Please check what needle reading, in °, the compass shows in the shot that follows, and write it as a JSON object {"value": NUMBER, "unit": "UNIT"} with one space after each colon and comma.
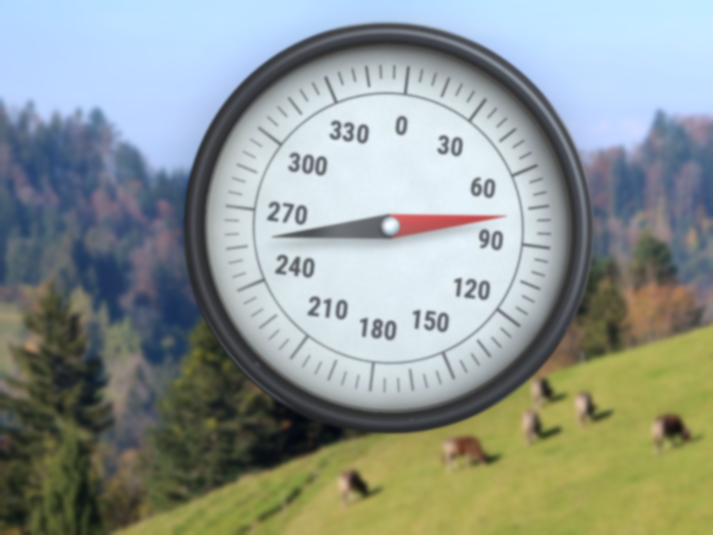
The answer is {"value": 77.5, "unit": "°"}
